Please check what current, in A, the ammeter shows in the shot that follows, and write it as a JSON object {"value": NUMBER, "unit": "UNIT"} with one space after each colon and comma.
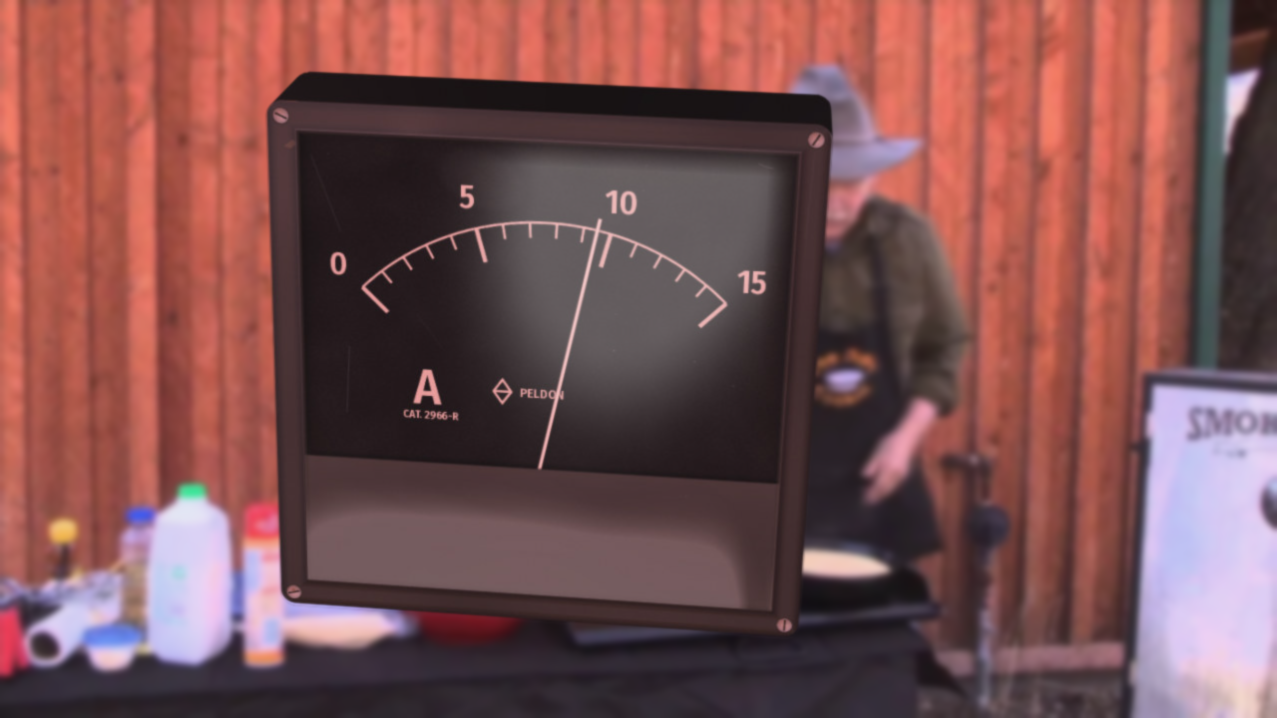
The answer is {"value": 9.5, "unit": "A"}
